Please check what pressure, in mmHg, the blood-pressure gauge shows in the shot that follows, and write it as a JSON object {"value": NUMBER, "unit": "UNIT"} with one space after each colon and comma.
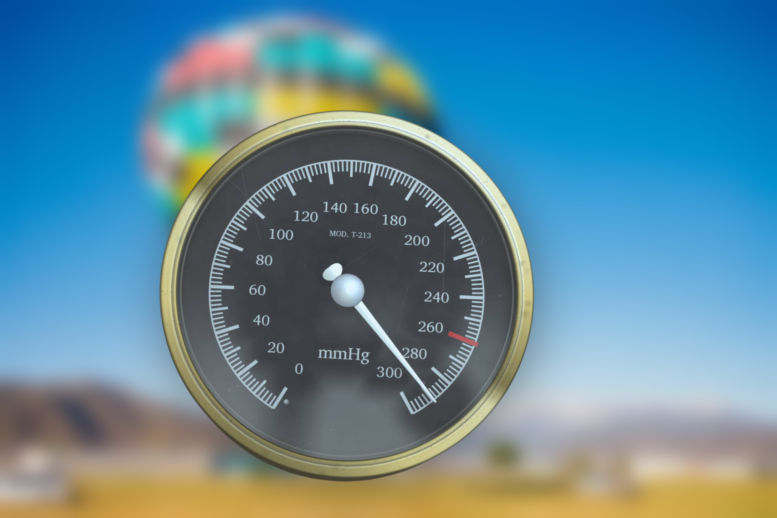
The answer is {"value": 290, "unit": "mmHg"}
